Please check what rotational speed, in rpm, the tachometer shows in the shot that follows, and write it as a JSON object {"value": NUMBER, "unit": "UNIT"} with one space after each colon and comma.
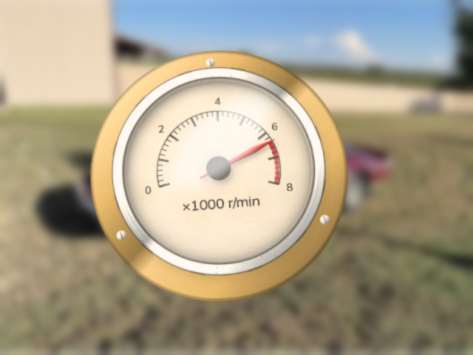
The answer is {"value": 6400, "unit": "rpm"}
